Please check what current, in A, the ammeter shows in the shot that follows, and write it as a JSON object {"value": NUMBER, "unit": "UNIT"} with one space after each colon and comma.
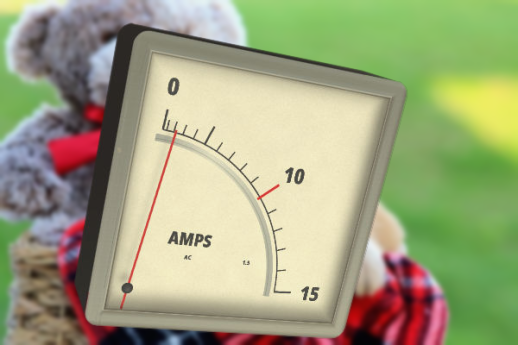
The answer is {"value": 2, "unit": "A"}
